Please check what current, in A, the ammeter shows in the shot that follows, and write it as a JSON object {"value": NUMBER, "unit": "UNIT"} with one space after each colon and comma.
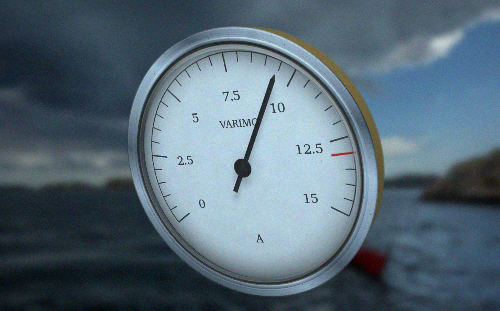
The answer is {"value": 9.5, "unit": "A"}
